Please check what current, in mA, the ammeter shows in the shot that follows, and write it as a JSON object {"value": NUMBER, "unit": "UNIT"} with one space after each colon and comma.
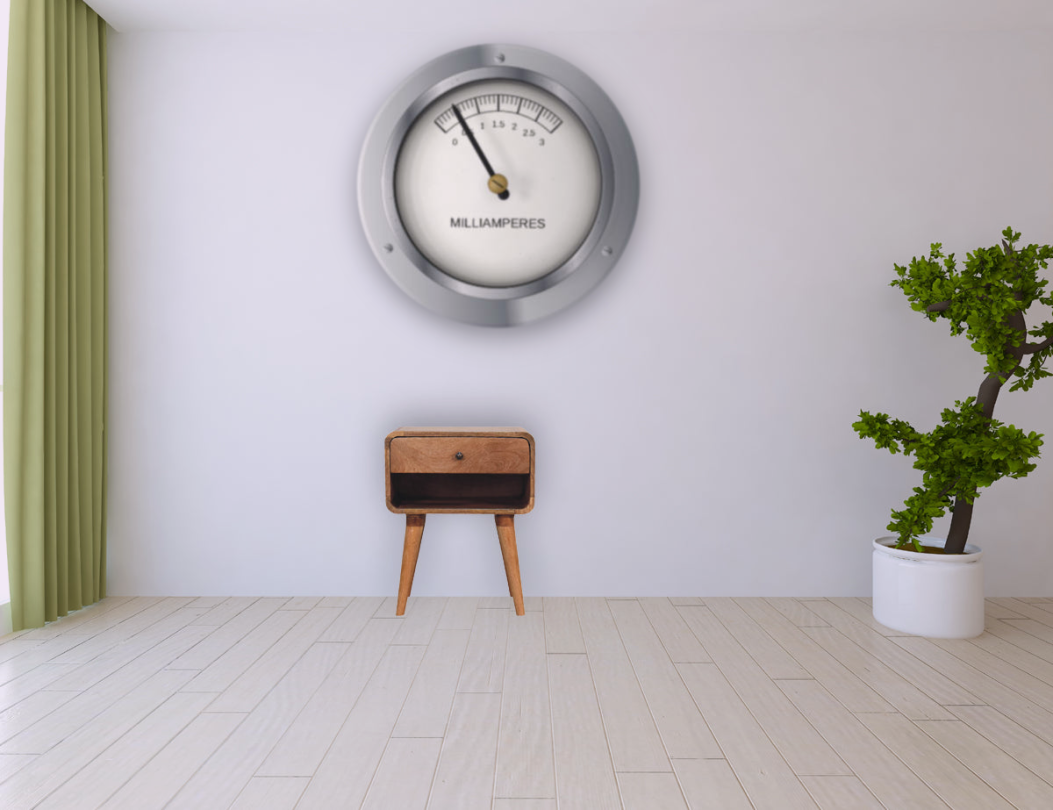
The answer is {"value": 0.5, "unit": "mA"}
